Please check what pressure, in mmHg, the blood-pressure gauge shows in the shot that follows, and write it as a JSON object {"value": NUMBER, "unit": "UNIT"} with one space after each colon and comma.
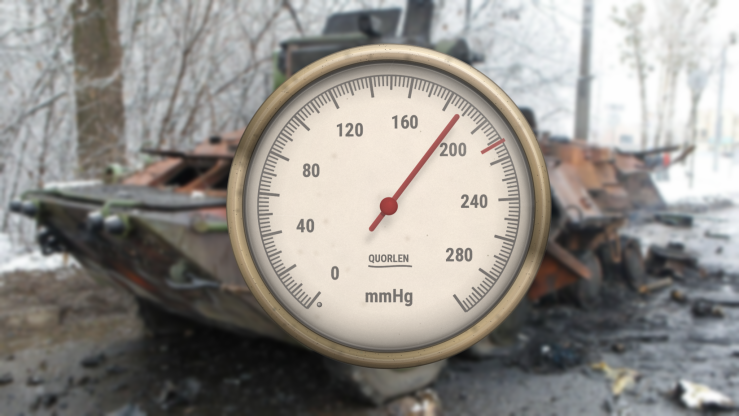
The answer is {"value": 188, "unit": "mmHg"}
